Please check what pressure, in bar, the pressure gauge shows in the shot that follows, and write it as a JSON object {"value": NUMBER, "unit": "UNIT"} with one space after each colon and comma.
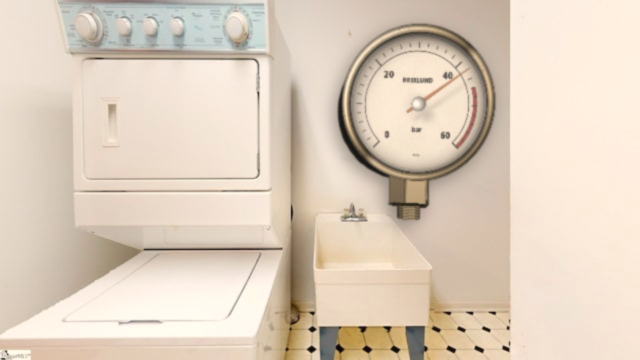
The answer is {"value": 42, "unit": "bar"}
